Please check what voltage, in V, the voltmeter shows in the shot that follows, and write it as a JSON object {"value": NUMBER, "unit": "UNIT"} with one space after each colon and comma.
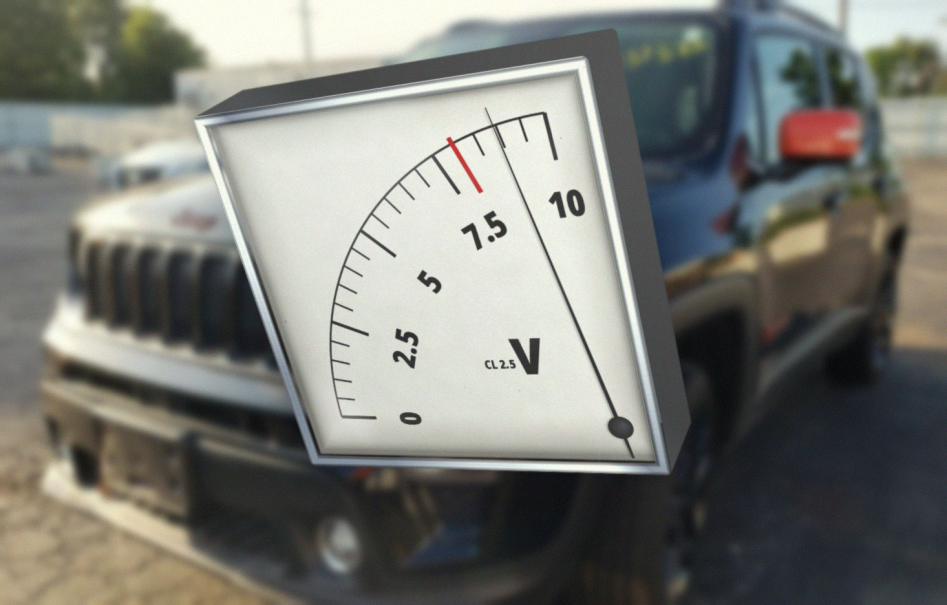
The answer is {"value": 9, "unit": "V"}
